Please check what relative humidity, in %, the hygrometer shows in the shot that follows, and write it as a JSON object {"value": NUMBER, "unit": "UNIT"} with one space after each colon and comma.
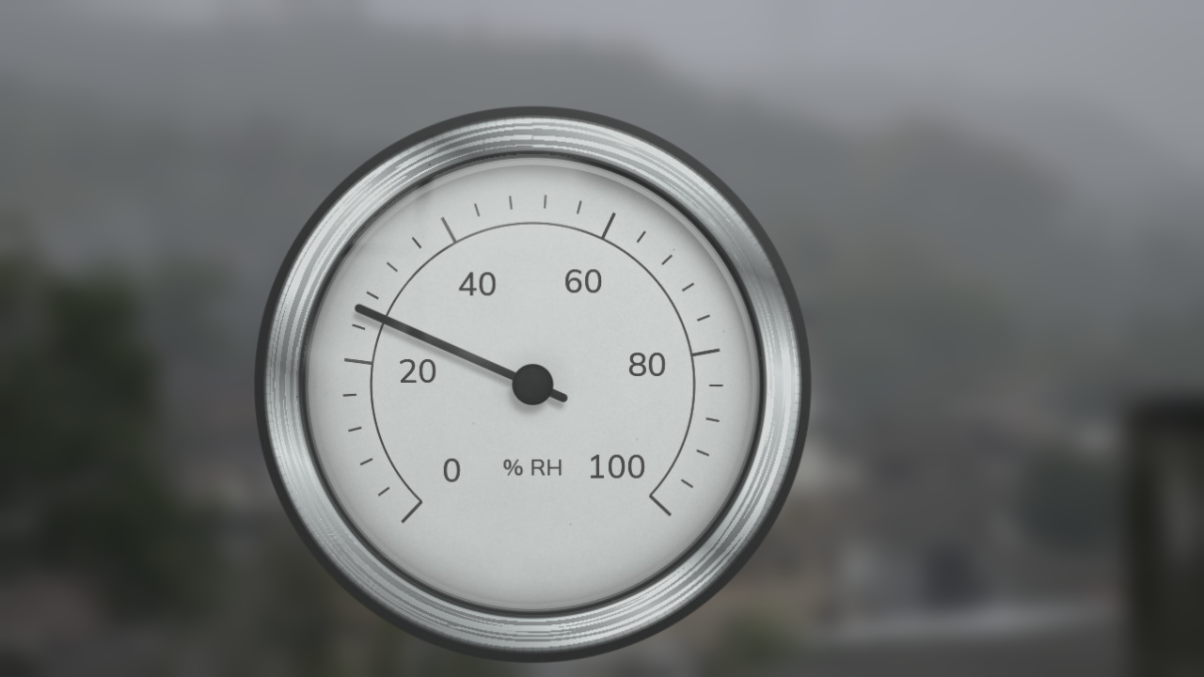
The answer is {"value": 26, "unit": "%"}
